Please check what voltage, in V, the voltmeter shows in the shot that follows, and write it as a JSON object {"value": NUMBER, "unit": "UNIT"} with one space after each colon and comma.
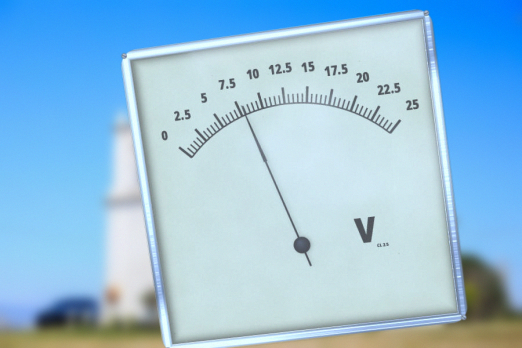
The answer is {"value": 8, "unit": "V"}
